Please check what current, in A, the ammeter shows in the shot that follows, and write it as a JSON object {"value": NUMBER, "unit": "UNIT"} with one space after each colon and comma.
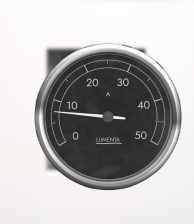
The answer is {"value": 7.5, "unit": "A"}
